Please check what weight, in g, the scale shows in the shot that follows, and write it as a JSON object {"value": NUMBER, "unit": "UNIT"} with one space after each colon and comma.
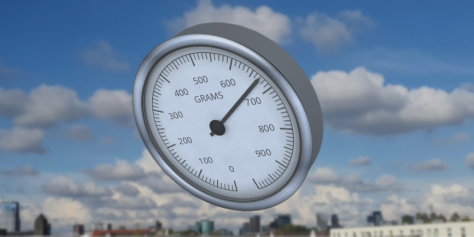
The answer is {"value": 670, "unit": "g"}
